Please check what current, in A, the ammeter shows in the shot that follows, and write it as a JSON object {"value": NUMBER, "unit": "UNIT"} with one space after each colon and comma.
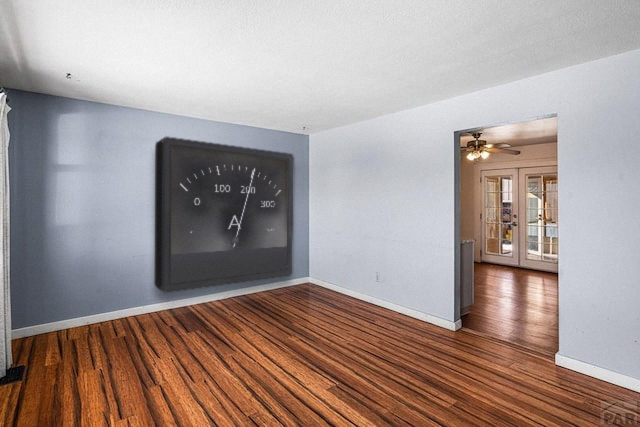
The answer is {"value": 200, "unit": "A"}
